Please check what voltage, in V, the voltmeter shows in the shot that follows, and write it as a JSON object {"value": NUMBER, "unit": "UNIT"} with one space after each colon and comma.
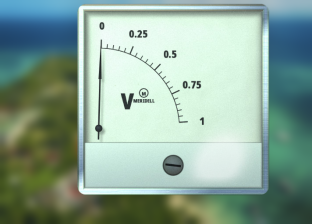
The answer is {"value": 0, "unit": "V"}
